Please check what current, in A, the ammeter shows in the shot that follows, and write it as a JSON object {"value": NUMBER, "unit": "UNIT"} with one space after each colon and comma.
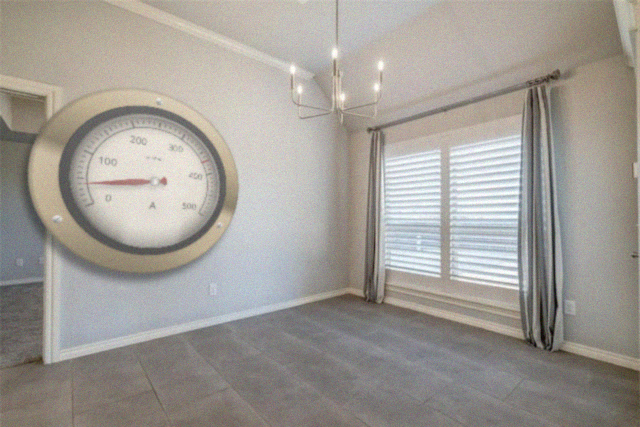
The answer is {"value": 40, "unit": "A"}
